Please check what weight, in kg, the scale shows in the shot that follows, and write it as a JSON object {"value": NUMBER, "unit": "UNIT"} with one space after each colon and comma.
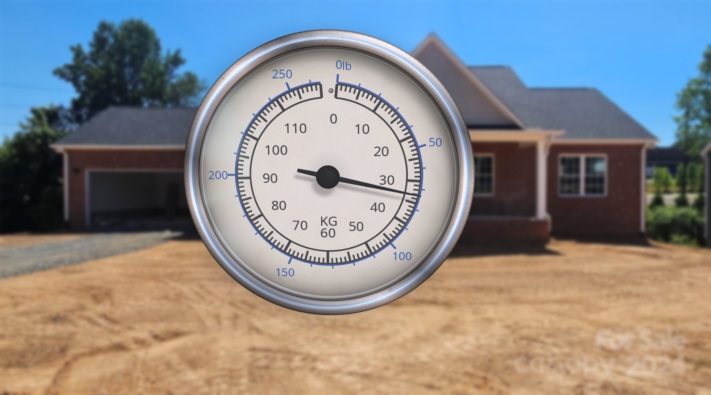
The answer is {"value": 33, "unit": "kg"}
